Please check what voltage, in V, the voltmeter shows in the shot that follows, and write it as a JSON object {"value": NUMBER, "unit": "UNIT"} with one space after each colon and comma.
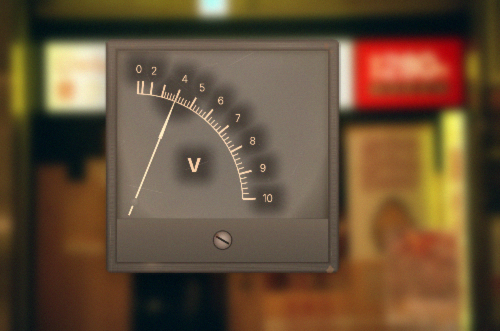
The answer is {"value": 4, "unit": "V"}
